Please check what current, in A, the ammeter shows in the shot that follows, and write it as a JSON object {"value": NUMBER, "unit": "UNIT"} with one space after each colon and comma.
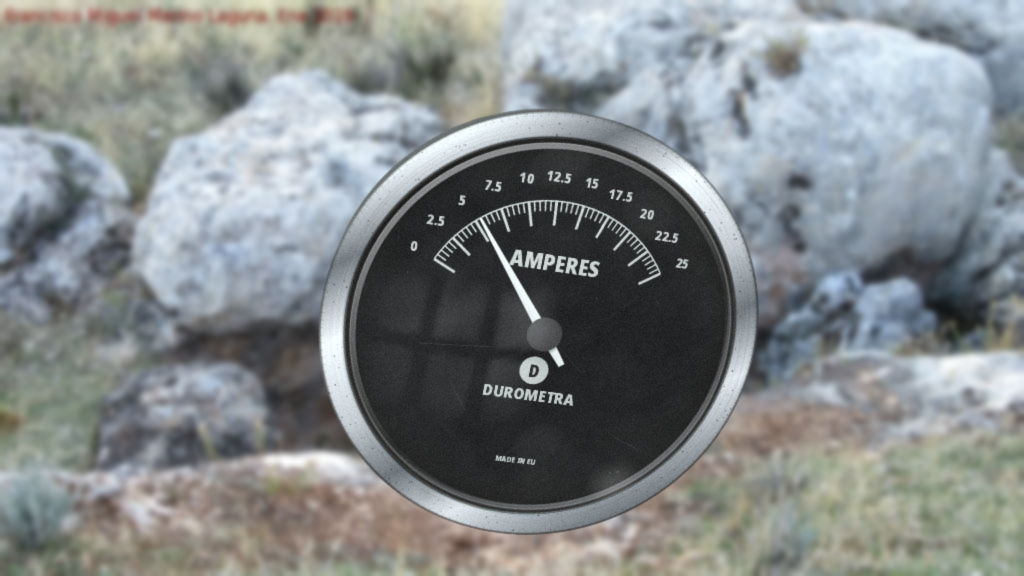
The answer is {"value": 5.5, "unit": "A"}
